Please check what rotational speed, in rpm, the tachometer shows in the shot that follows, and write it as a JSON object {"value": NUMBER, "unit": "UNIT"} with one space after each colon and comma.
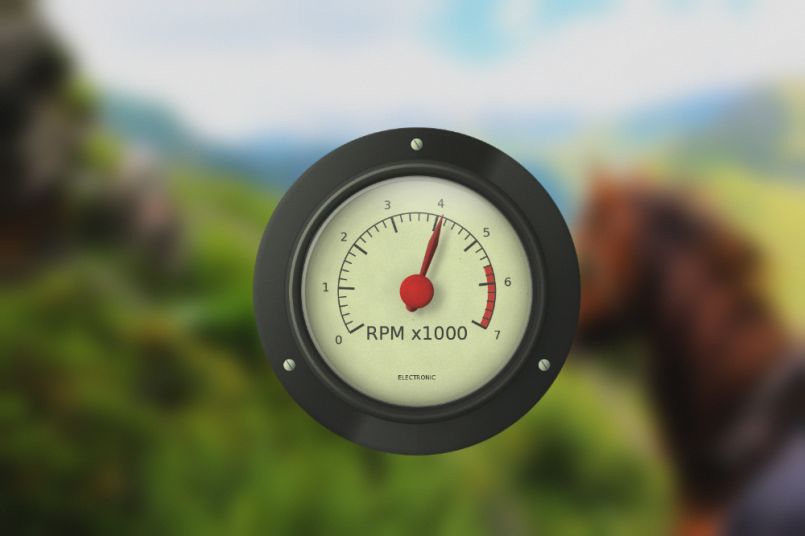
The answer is {"value": 4100, "unit": "rpm"}
